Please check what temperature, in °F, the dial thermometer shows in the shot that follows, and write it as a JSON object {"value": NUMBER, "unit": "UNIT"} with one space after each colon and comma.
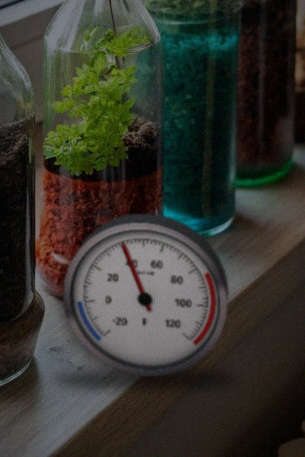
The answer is {"value": 40, "unit": "°F"}
